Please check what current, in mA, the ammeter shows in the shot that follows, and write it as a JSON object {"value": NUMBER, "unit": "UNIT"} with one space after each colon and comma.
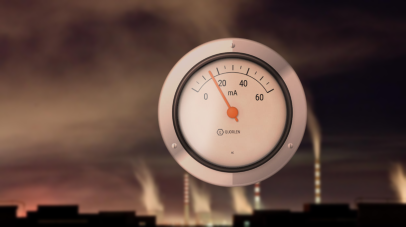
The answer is {"value": 15, "unit": "mA"}
